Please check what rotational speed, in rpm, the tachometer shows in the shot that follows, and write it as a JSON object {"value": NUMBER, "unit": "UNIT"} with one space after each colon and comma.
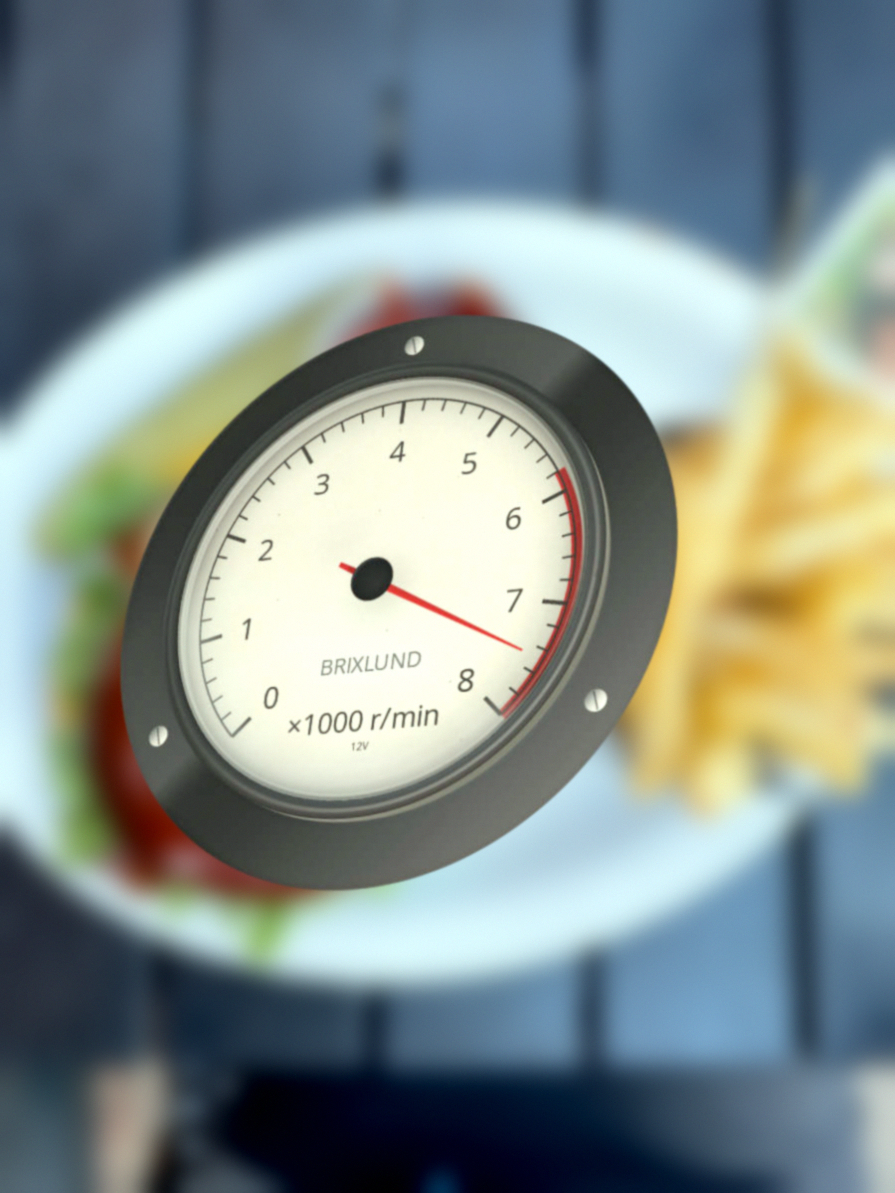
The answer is {"value": 7500, "unit": "rpm"}
